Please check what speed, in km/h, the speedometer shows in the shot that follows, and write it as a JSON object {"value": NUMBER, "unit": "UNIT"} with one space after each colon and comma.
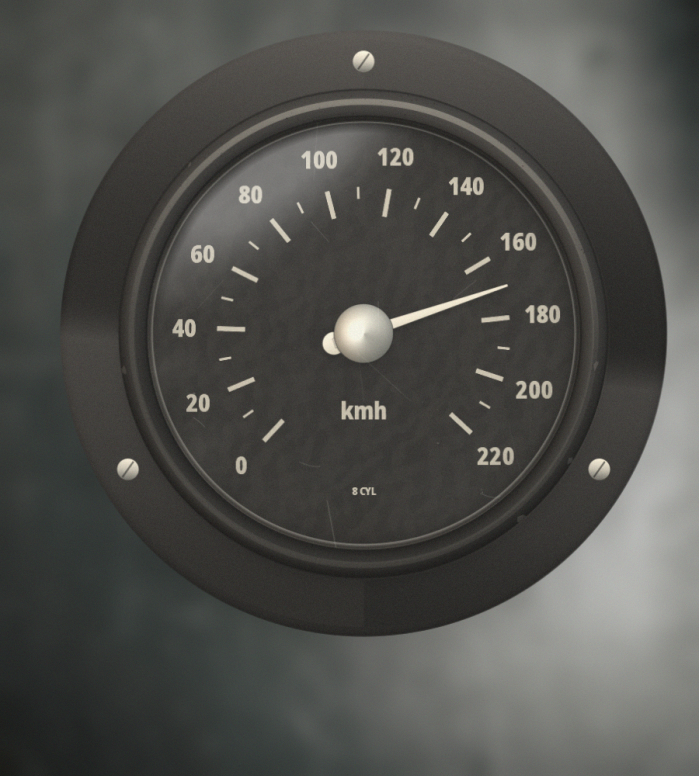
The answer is {"value": 170, "unit": "km/h"}
